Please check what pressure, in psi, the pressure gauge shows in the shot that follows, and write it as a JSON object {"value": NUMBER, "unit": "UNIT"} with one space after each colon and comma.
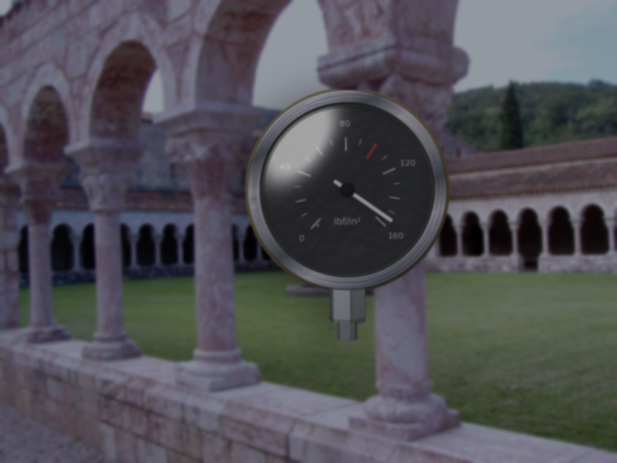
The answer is {"value": 155, "unit": "psi"}
